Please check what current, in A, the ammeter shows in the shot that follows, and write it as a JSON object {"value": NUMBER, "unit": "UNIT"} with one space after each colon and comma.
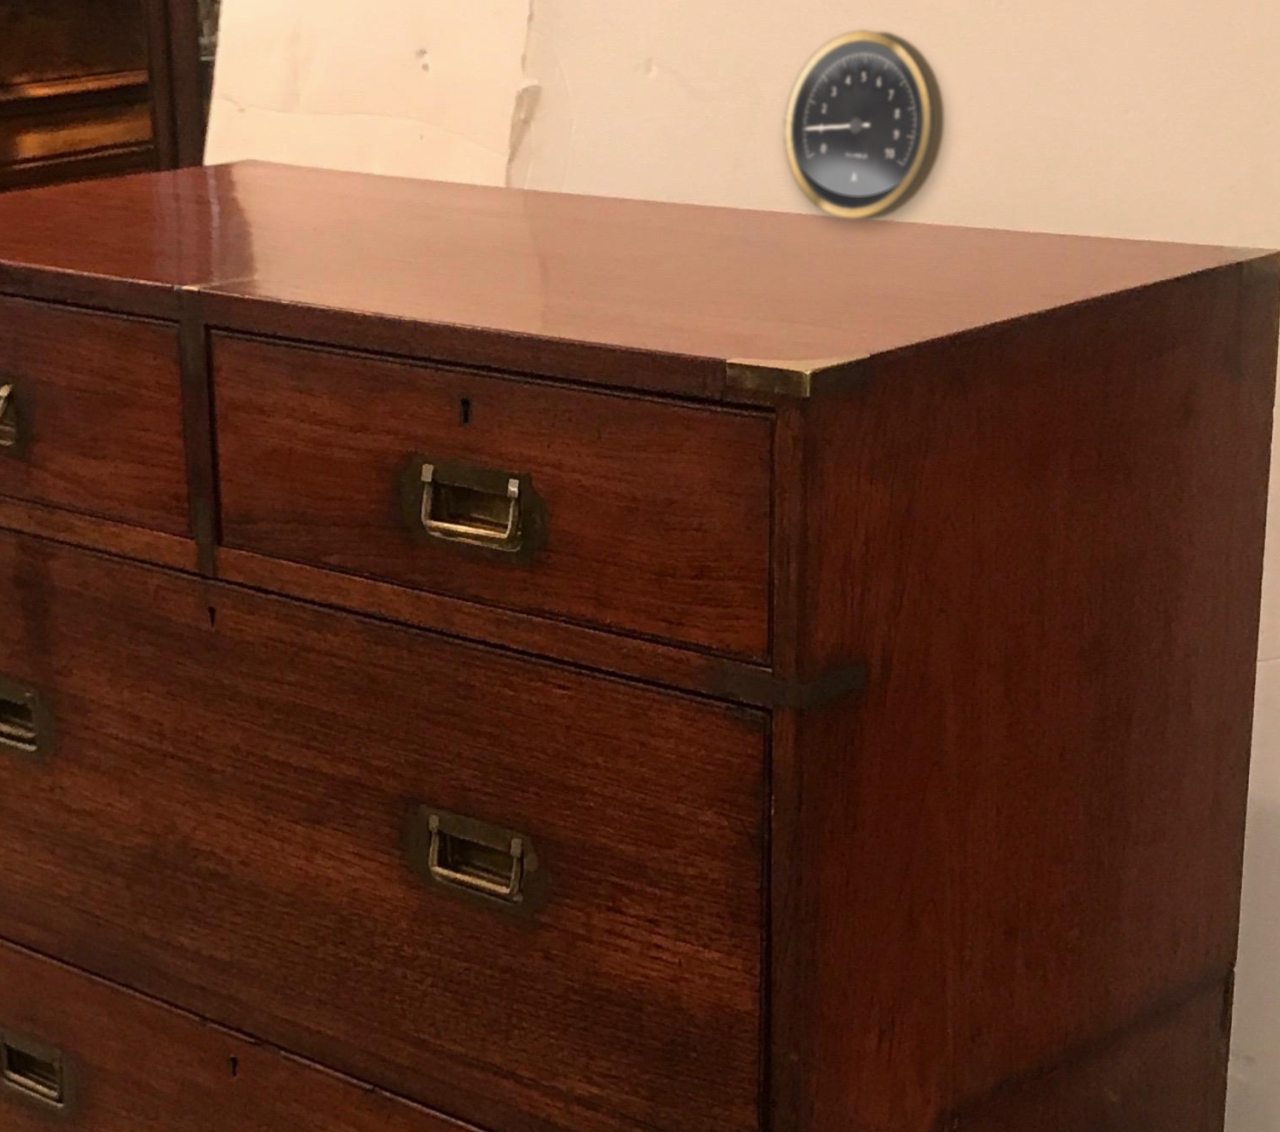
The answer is {"value": 1, "unit": "A"}
